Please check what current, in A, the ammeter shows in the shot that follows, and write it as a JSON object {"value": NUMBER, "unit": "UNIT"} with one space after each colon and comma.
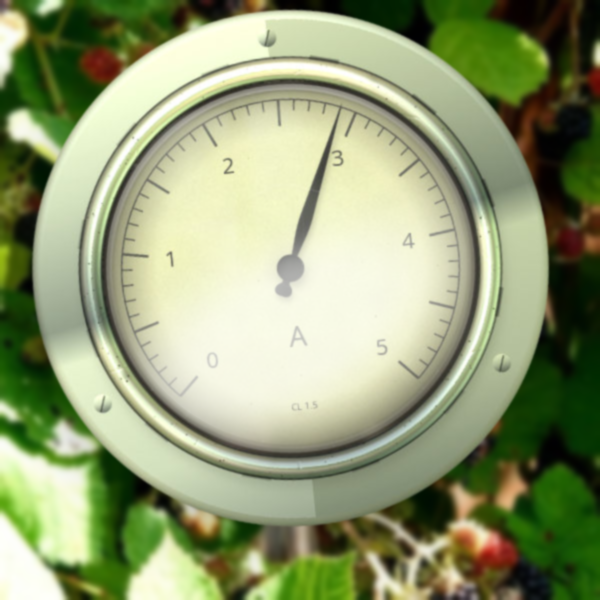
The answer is {"value": 2.9, "unit": "A"}
